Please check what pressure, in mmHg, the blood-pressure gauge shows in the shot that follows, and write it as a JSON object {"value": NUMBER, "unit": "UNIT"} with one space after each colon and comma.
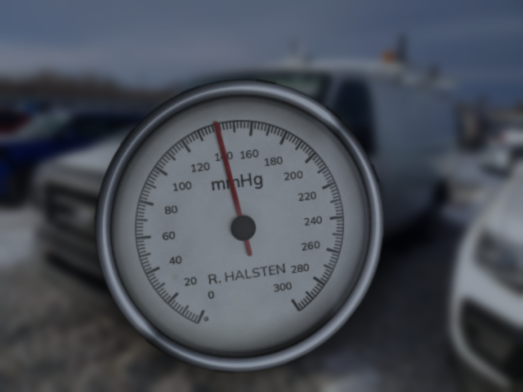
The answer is {"value": 140, "unit": "mmHg"}
